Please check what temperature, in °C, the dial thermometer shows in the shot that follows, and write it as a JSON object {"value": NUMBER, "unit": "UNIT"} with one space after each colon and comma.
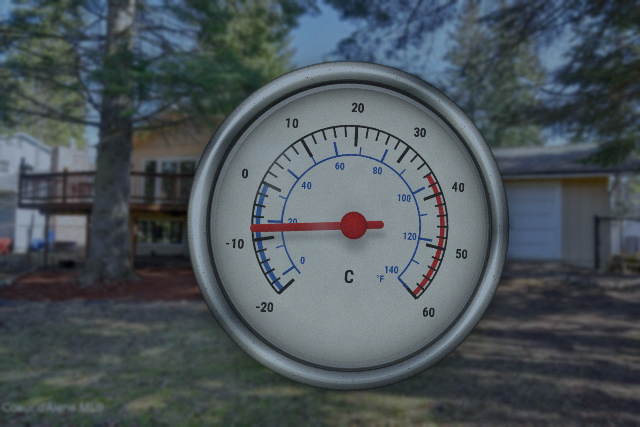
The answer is {"value": -8, "unit": "°C"}
